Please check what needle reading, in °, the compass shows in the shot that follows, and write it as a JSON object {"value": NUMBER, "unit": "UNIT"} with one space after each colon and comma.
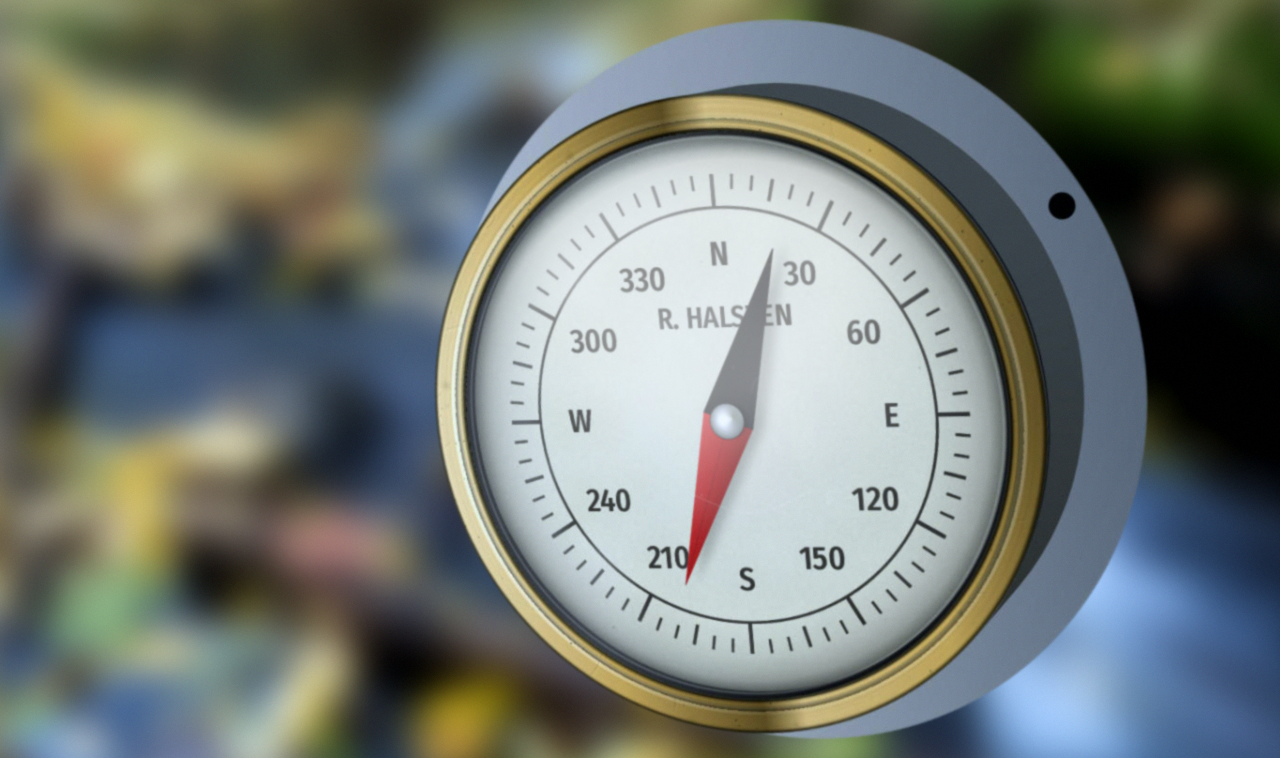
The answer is {"value": 200, "unit": "°"}
